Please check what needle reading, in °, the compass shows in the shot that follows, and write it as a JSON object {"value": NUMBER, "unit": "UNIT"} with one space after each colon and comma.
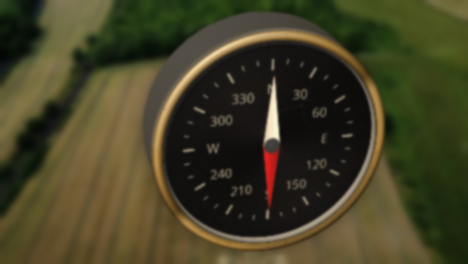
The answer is {"value": 180, "unit": "°"}
